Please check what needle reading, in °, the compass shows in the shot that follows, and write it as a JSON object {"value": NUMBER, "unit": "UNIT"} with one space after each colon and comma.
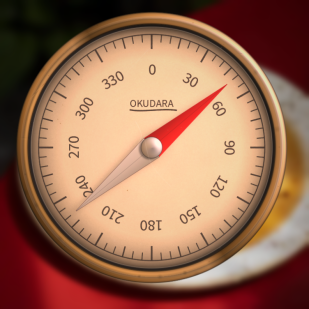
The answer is {"value": 50, "unit": "°"}
